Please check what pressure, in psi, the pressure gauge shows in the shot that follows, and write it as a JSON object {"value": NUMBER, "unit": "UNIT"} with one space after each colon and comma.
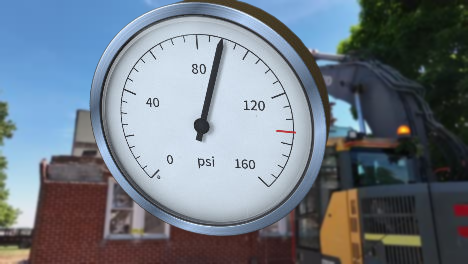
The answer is {"value": 90, "unit": "psi"}
